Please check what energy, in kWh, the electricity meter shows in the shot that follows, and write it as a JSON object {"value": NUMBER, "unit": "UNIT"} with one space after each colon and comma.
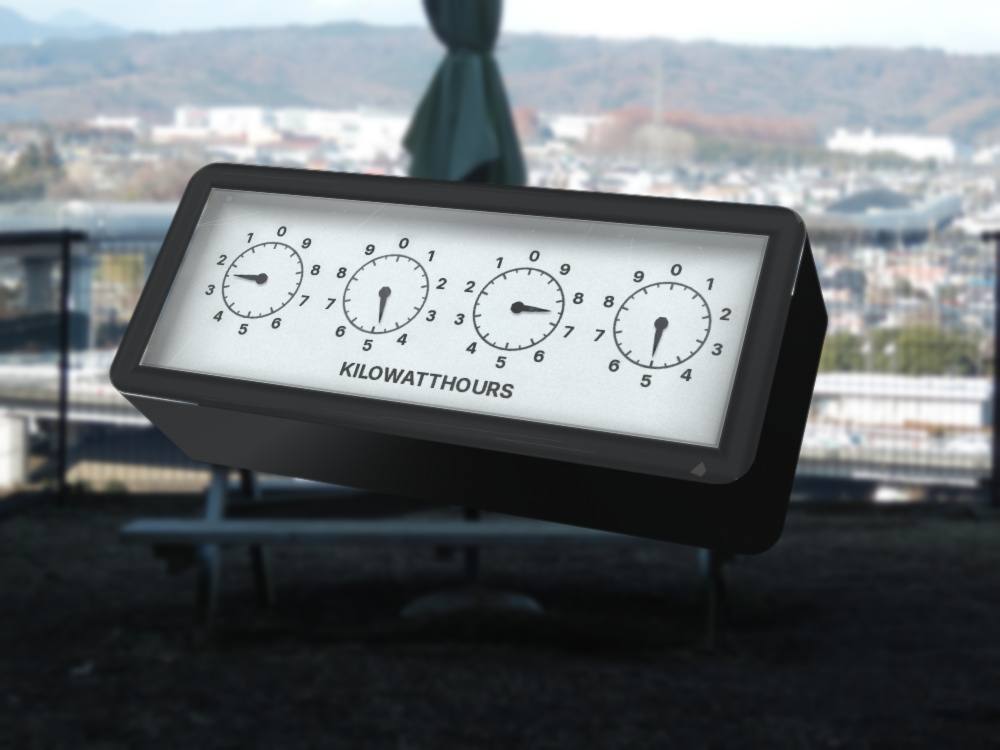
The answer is {"value": 2475, "unit": "kWh"}
